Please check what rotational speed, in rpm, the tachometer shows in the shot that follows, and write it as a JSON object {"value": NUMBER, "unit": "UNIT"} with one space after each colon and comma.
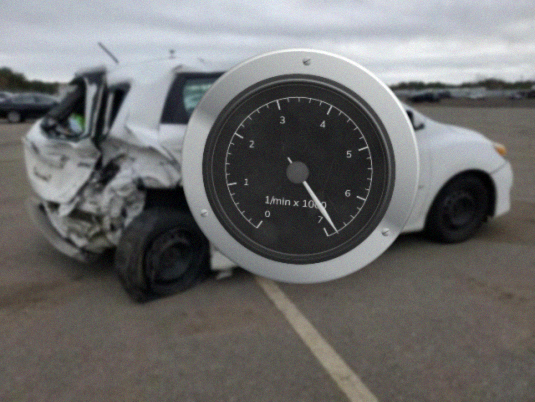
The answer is {"value": 6800, "unit": "rpm"}
